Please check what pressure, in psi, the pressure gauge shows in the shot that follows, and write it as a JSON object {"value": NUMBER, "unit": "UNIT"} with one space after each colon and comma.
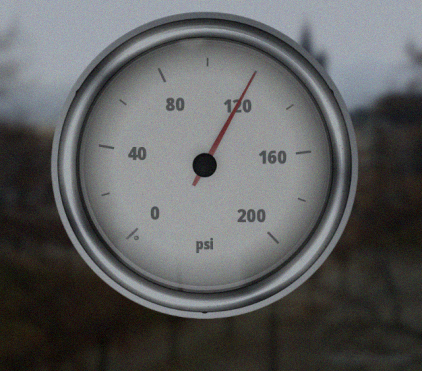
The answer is {"value": 120, "unit": "psi"}
